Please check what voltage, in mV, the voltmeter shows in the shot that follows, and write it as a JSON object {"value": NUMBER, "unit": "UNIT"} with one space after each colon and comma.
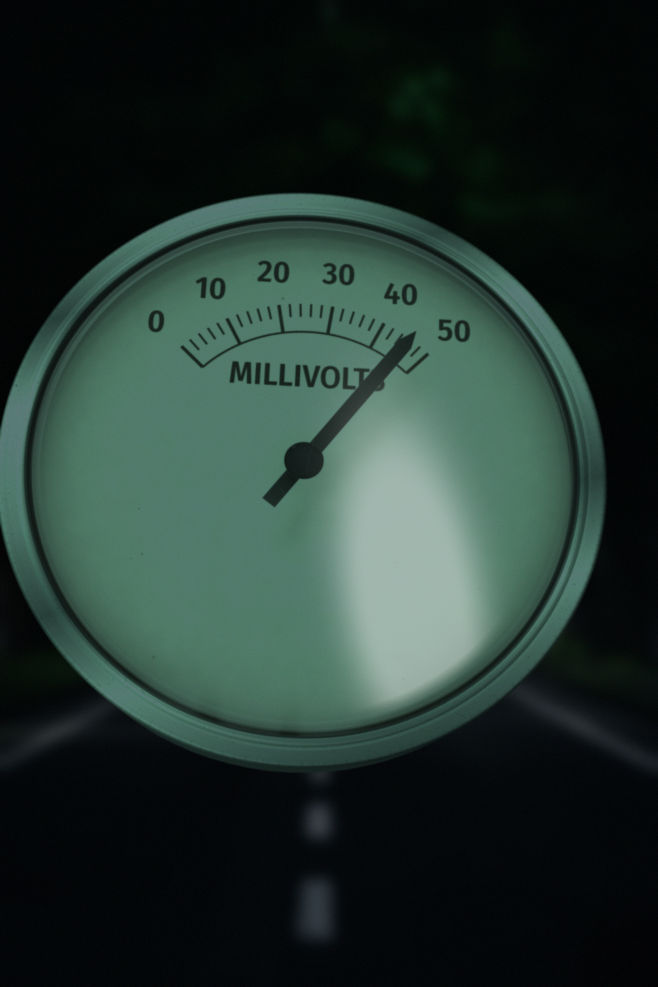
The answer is {"value": 46, "unit": "mV"}
